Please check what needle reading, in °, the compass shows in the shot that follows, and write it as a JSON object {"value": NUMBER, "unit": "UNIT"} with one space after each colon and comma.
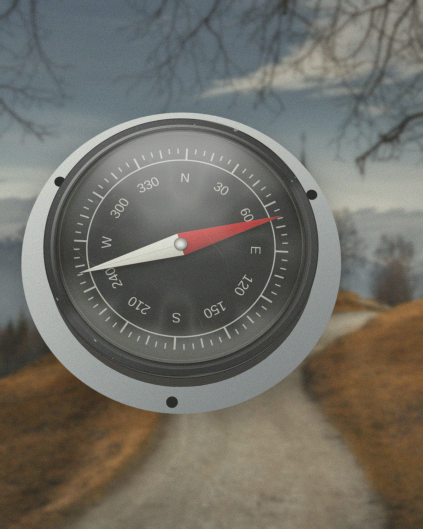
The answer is {"value": 70, "unit": "°"}
